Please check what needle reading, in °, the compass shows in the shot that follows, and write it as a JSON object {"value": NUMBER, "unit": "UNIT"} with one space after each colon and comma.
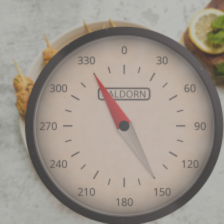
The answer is {"value": 330, "unit": "°"}
